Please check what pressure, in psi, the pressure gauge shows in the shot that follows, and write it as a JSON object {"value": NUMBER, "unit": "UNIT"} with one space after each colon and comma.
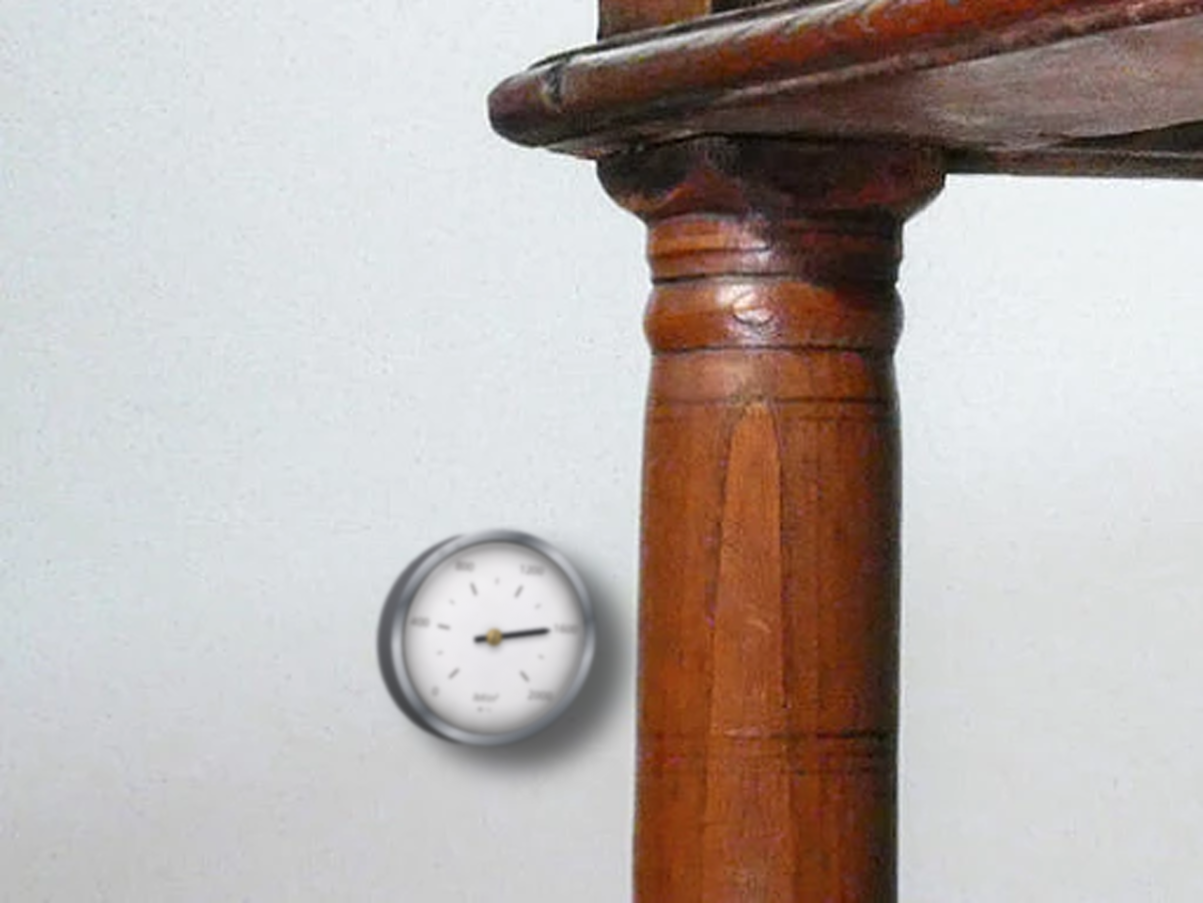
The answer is {"value": 1600, "unit": "psi"}
